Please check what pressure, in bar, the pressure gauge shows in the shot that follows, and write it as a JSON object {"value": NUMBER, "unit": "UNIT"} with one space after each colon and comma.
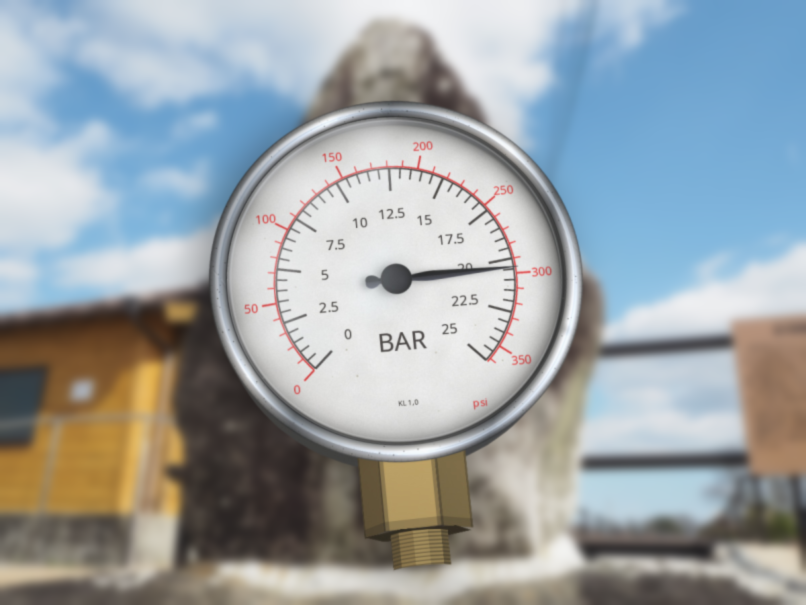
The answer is {"value": 20.5, "unit": "bar"}
